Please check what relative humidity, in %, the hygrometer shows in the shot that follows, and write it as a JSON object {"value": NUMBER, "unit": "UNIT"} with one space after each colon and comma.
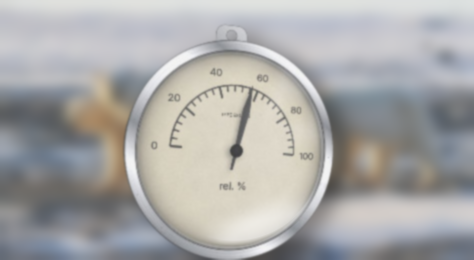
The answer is {"value": 56, "unit": "%"}
